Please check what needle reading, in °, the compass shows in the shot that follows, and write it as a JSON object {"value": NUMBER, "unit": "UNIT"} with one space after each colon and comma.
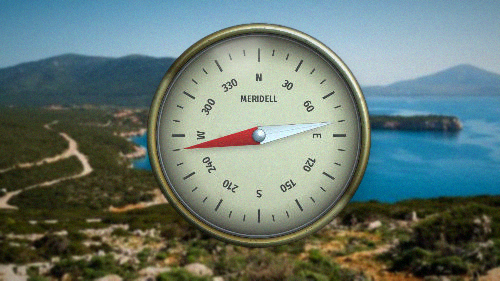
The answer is {"value": 260, "unit": "°"}
